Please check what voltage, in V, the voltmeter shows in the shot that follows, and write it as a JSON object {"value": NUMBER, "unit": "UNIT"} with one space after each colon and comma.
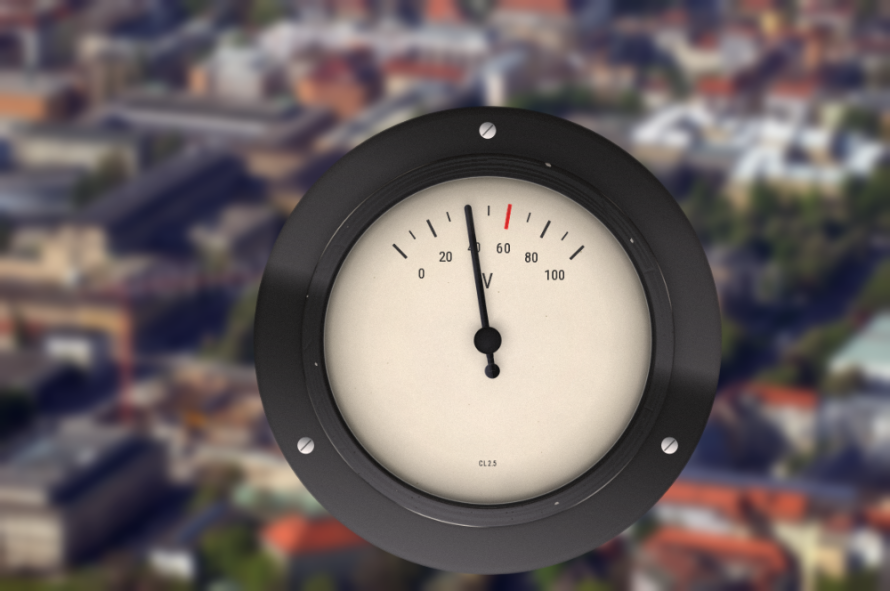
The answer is {"value": 40, "unit": "V"}
